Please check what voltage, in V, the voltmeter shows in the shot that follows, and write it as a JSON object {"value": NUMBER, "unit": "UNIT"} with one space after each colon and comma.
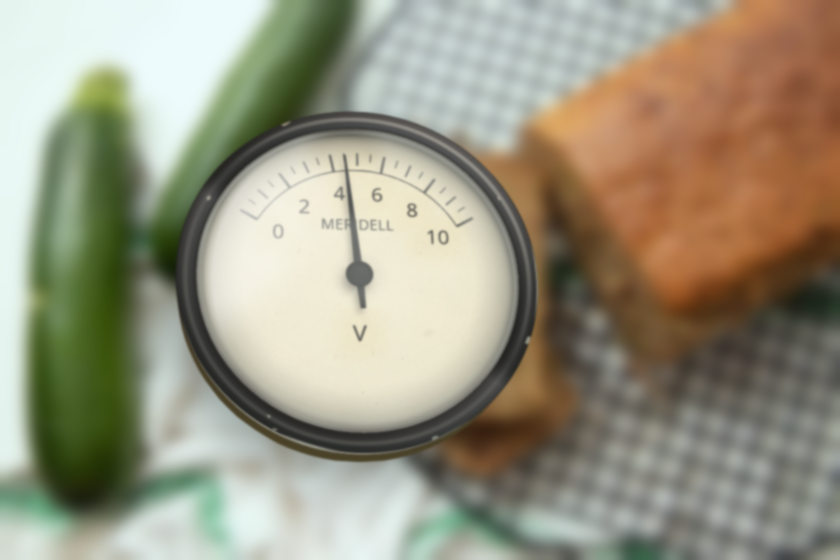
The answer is {"value": 4.5, "unit": "V"}
